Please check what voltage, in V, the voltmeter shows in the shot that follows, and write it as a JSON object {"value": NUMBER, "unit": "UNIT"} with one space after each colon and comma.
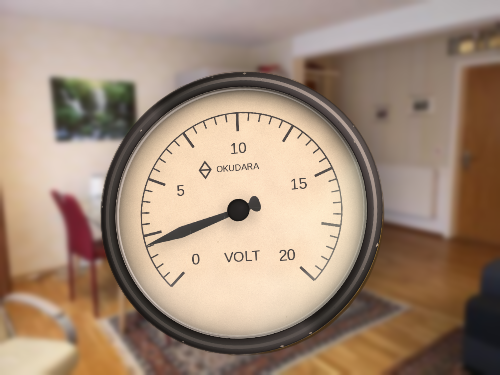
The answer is {"value": 2, "unit": "V"}
